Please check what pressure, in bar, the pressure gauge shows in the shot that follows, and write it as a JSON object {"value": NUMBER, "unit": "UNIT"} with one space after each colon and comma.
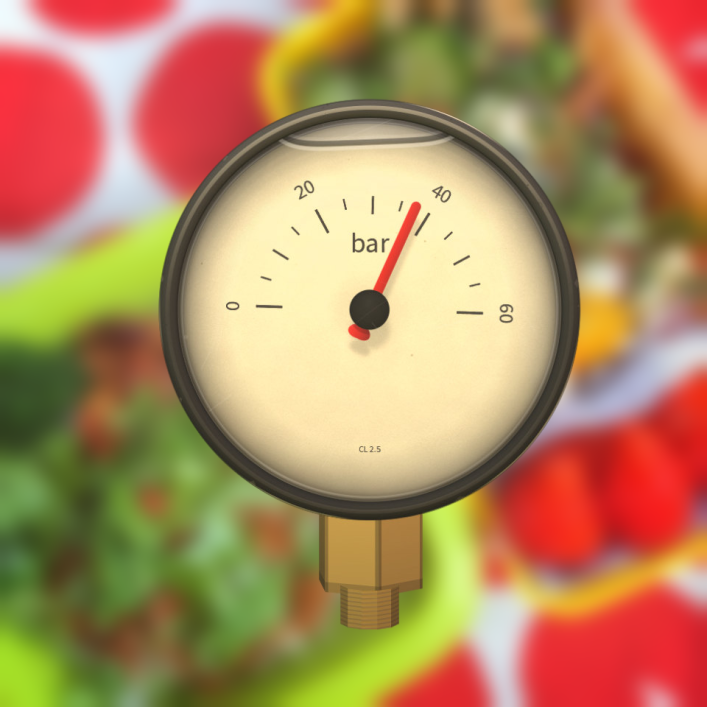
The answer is {"value": 37.5, "unit": "bar"}
